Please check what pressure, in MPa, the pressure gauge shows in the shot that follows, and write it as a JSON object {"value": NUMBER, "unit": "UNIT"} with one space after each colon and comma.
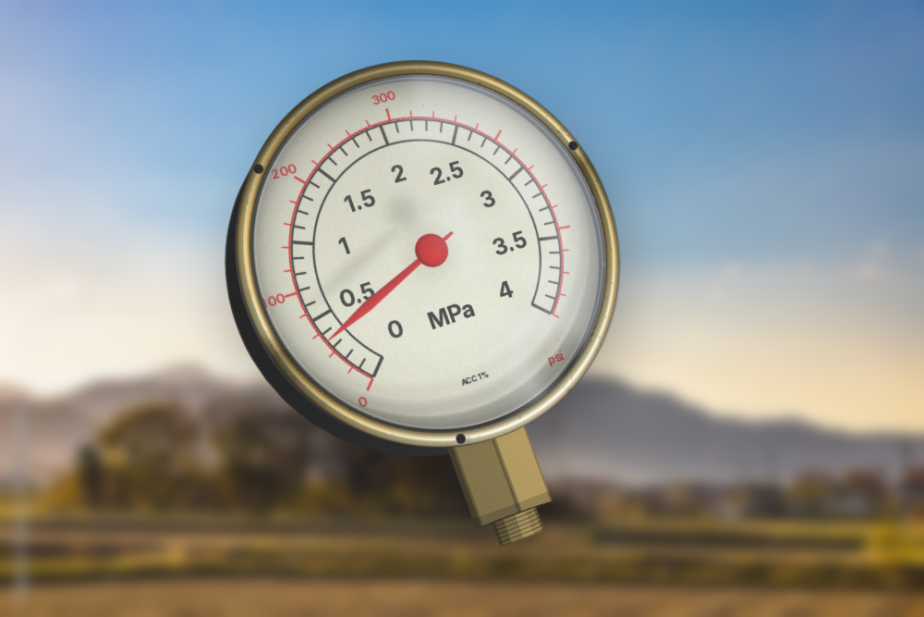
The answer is {"value": 0.35, "unit": "MPa"}
